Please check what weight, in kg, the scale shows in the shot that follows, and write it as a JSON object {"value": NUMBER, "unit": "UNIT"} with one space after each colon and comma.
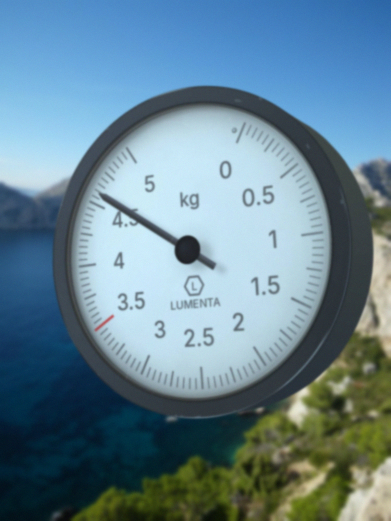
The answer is {"value": 4.6, "unit": "kg"}
